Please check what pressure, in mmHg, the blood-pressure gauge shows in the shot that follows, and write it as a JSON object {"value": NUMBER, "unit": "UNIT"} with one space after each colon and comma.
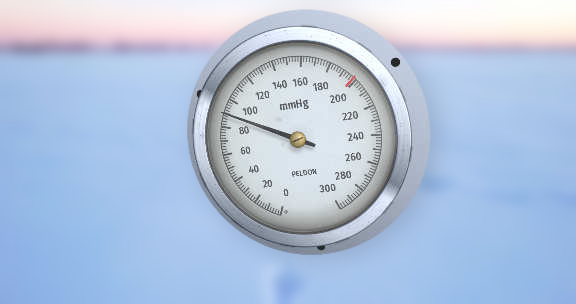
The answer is {"value": 90, "unit": "mmHg"}
